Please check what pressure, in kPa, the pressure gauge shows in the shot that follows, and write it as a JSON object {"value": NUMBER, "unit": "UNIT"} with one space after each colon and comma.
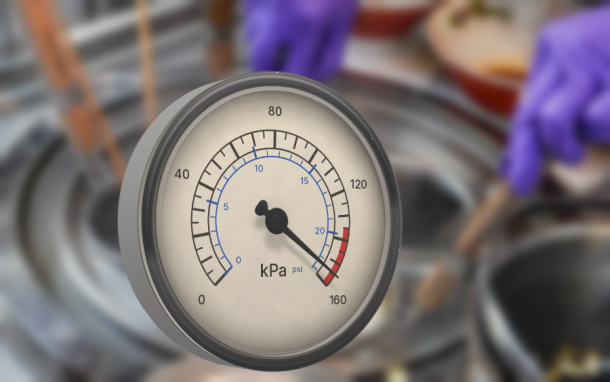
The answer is {"value": 155, "unit": "kPa"}
